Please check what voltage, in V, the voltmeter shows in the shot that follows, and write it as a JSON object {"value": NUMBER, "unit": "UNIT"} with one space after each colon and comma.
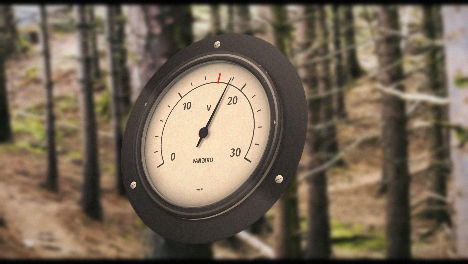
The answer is {"value": 18, "unit": "V"}
